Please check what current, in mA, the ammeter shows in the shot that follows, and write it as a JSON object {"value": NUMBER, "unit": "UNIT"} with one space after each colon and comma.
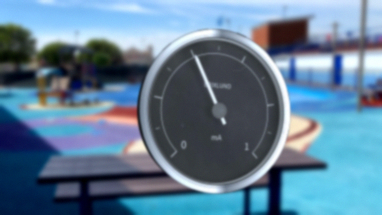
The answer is {"value": 0.4, "unit": "mA"}
